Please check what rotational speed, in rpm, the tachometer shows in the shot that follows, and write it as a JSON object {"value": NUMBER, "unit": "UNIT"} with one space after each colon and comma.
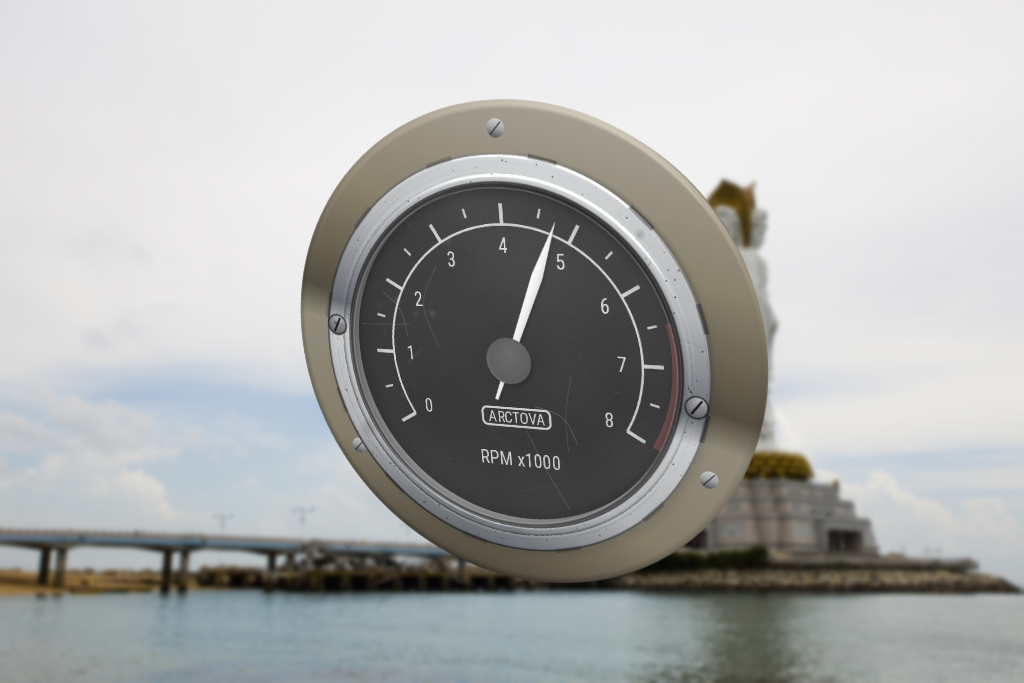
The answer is {"value": 4750, "unit": "rpm"}
